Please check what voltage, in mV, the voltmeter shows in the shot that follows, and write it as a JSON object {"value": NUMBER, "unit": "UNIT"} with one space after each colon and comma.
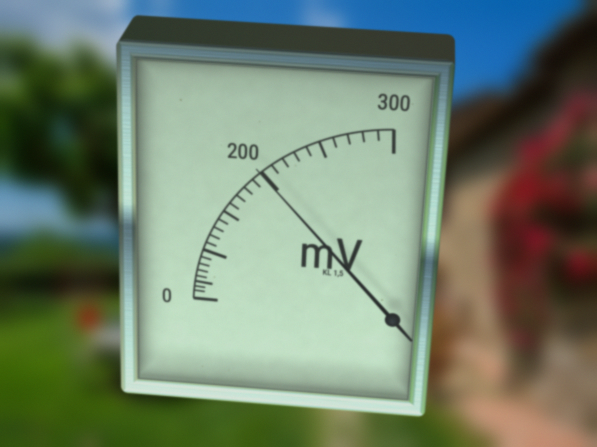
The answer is {"value": 200, "unit": "mV"}
